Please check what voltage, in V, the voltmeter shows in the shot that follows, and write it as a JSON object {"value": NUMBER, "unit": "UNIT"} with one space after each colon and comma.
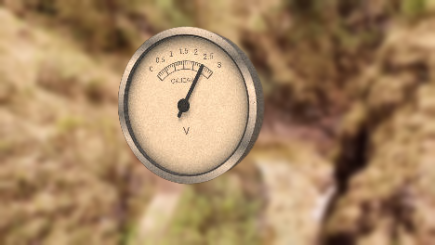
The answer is {"value": 2.5, "unit": "V"}
